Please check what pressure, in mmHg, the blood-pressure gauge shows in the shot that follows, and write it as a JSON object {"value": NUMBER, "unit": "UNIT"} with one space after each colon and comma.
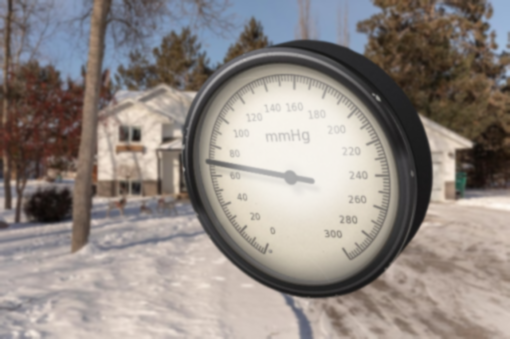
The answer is {"value": 70, "unit": "mmHg"}
